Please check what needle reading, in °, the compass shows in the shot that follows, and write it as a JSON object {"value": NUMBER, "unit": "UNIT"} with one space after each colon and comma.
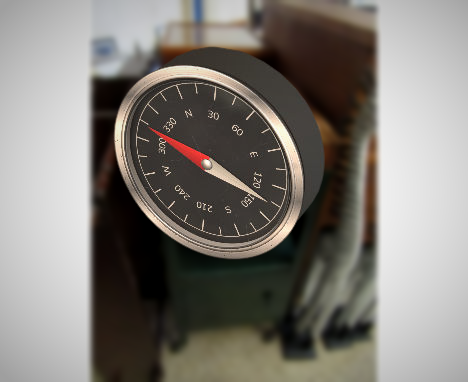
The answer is {"value": 315, "unit": "°"}
